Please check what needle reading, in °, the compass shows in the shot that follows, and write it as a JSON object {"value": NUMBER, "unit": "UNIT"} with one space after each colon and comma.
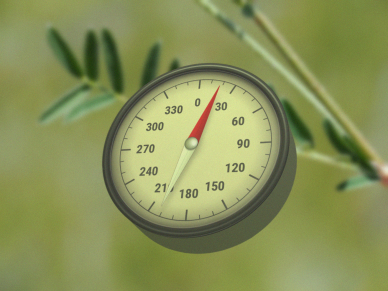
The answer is {"value": 20, "unit": "°"}
